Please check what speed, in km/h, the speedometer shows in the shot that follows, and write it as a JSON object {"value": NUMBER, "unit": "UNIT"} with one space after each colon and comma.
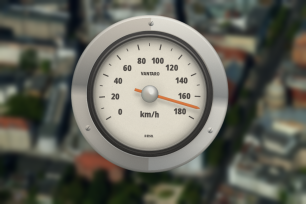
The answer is {"value": 170, "unit": "km/h"}
